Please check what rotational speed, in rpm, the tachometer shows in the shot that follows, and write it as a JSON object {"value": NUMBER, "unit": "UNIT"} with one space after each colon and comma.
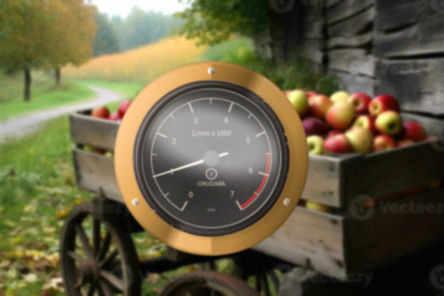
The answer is {"value": 1000, "unit": "rpm"}
